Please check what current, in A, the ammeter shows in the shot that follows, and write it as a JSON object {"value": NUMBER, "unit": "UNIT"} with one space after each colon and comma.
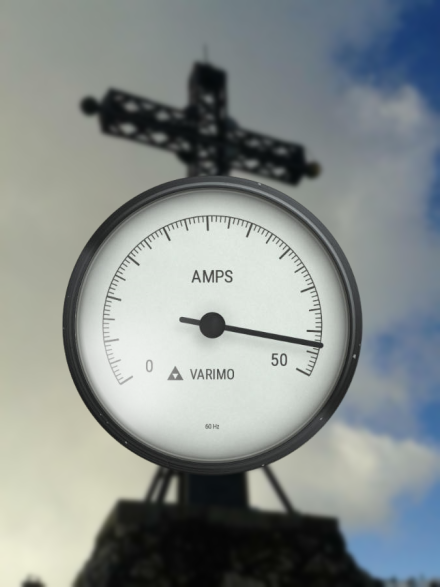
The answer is {"value": 46.5, "unit": "A"}
